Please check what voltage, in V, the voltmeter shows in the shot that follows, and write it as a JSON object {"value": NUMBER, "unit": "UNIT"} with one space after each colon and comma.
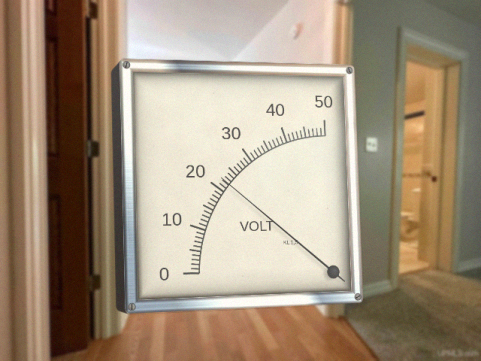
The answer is {"value": 22, "unit": "V"}
